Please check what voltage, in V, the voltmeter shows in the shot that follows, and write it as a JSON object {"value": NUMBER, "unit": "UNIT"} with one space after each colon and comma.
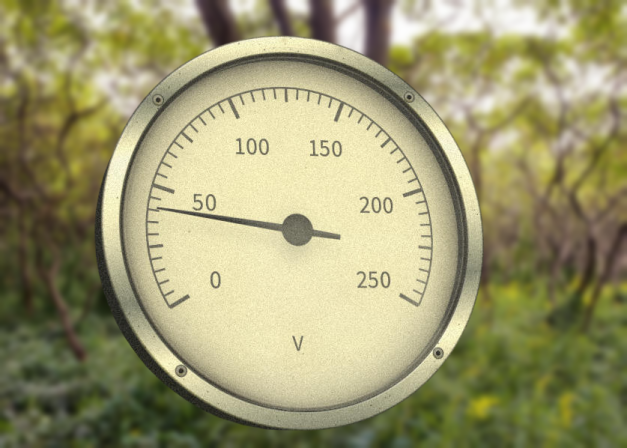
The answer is {"value": 40, "unit": "V"}
